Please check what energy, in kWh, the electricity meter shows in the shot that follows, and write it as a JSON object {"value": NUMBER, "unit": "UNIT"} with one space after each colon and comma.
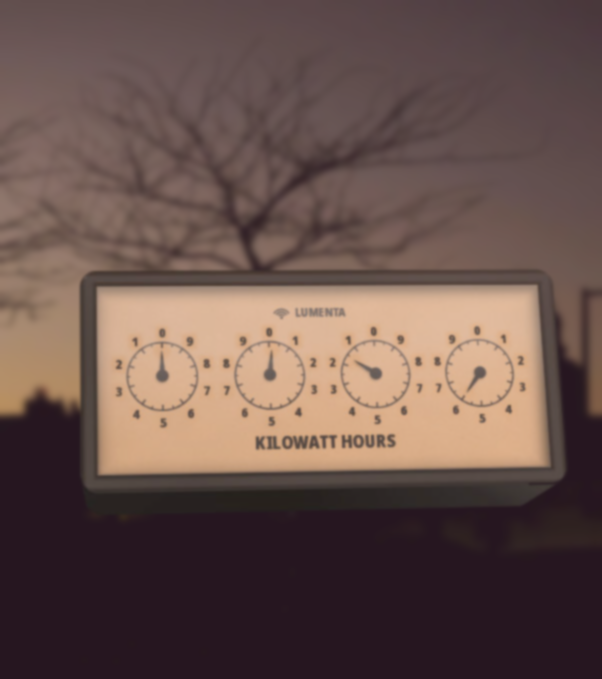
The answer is {"value": 16, "unit": "kWh"}
